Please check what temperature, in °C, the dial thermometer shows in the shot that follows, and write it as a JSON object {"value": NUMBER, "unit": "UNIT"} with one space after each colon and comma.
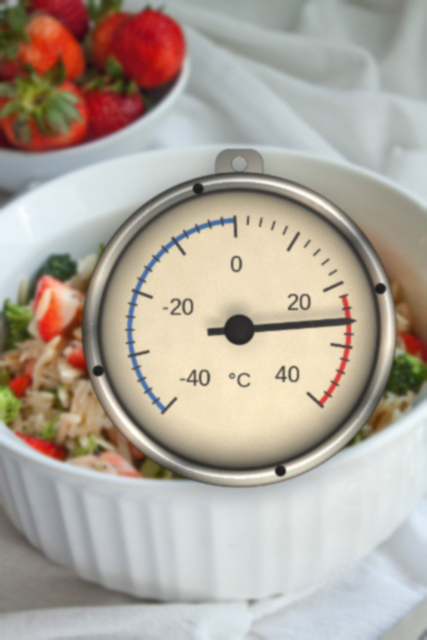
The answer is {"value": 26, "unit": "°C"}
